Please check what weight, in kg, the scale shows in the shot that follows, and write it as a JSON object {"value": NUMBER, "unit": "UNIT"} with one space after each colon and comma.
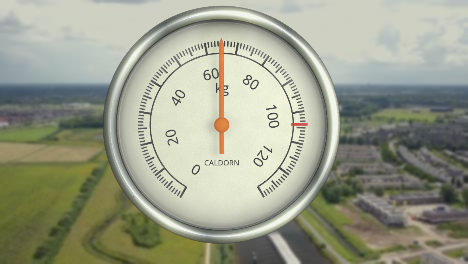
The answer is {"value": 65, "unit": "kg"}
